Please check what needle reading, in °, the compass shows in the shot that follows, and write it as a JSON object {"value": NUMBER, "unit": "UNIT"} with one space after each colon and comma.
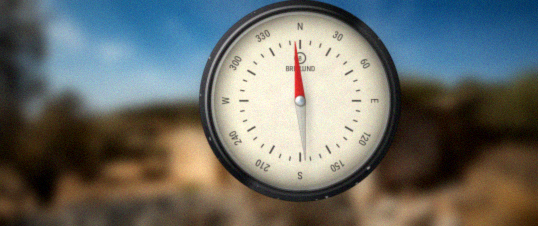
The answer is {"value": 355, "unit": "°"}
